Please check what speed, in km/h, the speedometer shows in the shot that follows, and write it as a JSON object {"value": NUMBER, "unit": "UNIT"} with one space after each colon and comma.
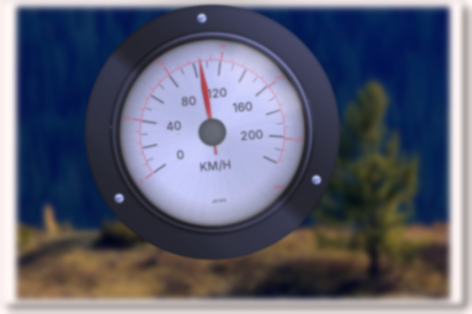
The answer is {"value": 105, "unit": "km/h"}
